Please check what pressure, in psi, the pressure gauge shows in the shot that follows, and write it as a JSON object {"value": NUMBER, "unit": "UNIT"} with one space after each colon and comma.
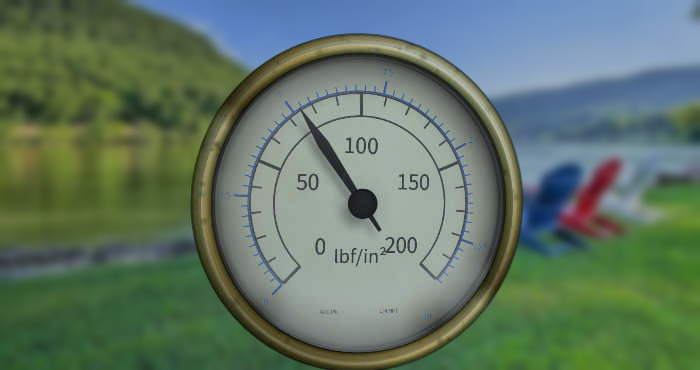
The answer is {"value": 75, "unit": "psi"}
